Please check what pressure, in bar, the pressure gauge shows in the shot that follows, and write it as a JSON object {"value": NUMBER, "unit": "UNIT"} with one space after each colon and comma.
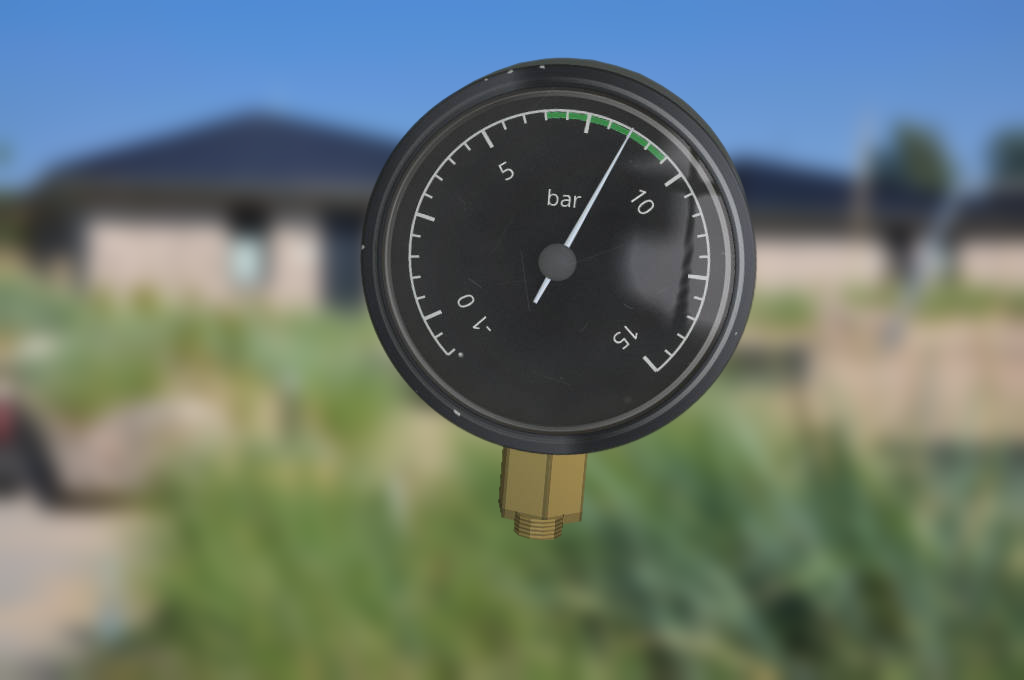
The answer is {"value": 8.5, "unit": "bar"}
